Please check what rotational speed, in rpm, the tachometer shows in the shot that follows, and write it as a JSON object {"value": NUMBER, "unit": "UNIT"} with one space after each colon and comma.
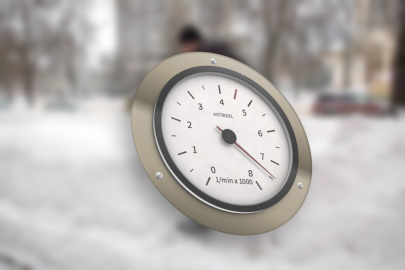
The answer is {"value": 7500, "unit": "rpm"}
